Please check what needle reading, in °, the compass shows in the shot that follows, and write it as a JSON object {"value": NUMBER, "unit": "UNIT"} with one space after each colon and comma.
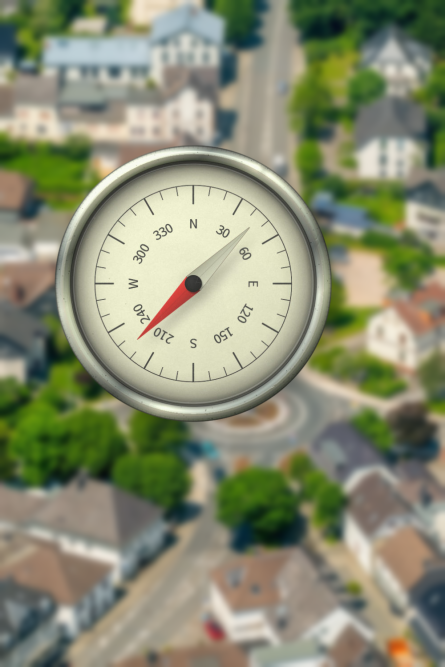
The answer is {"value": 225, "unit": "°"}
